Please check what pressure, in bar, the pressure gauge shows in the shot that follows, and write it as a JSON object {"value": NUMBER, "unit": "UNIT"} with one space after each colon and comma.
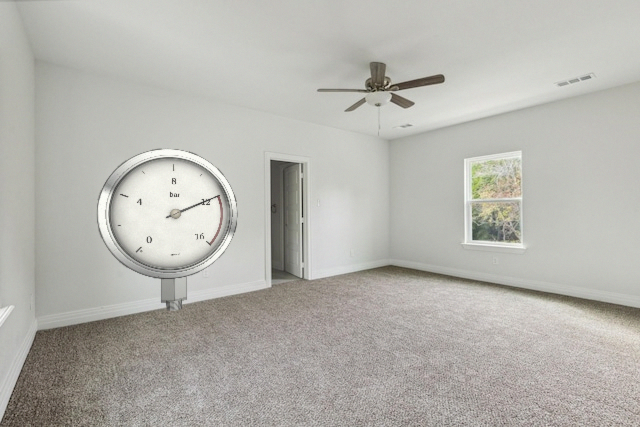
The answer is {"value": 12, "unit": "bar"}
